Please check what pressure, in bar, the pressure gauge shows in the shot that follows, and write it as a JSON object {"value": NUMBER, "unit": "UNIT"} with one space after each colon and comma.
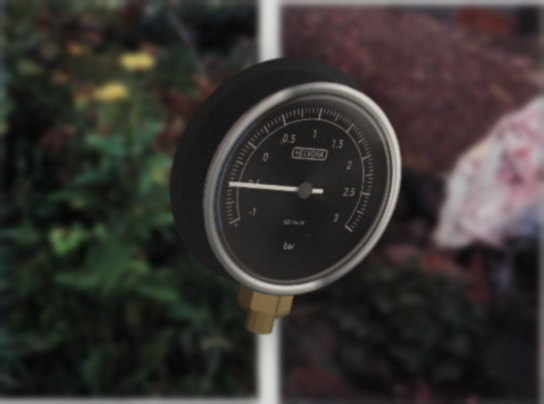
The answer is {"value": -0.5, "unit": "bar"}
